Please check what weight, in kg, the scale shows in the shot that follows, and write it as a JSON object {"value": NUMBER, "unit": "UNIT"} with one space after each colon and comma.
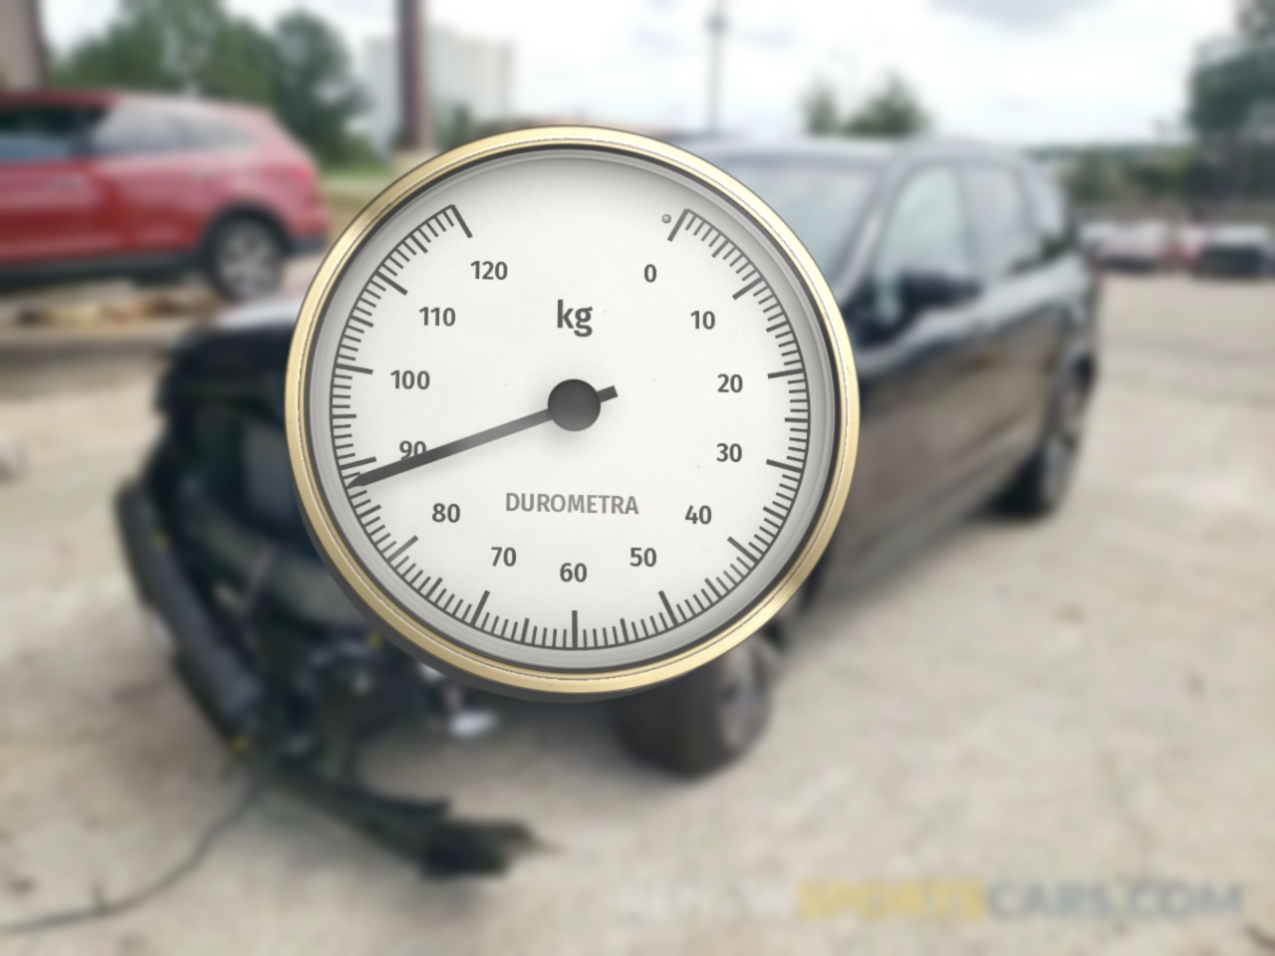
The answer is {"value": 88, "unit": "kg"}
